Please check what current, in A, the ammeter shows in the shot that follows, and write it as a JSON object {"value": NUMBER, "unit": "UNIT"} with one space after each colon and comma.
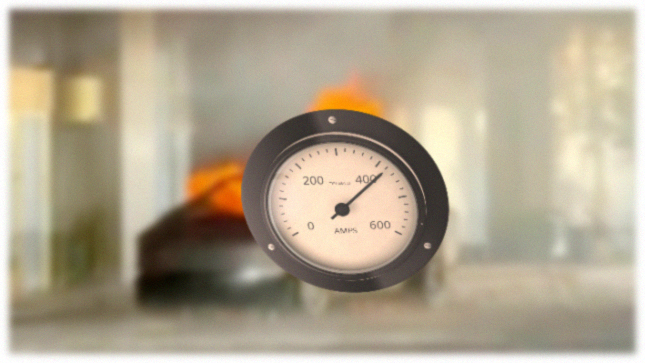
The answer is {"value": 420, "unit": "A"}
